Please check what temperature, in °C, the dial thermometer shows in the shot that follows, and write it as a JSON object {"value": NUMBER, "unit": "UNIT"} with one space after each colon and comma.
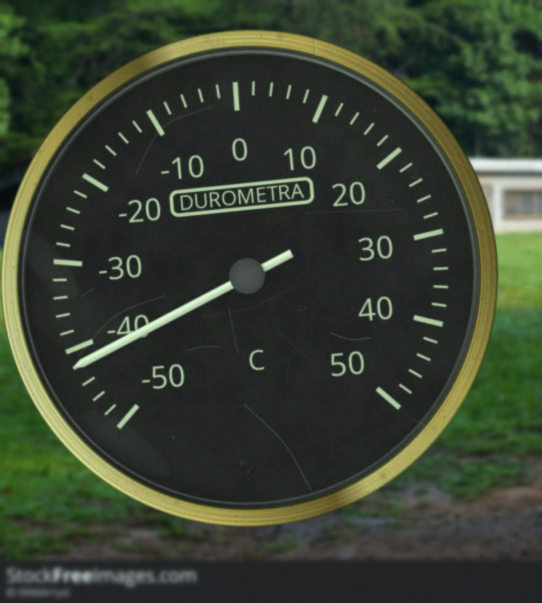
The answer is {"value": -42, "unit": "°C"}
